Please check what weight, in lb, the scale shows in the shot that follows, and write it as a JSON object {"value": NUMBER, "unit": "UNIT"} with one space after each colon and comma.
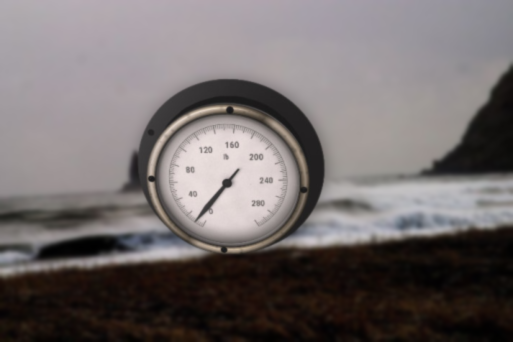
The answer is {"value": 10, "unit": "lb"}
